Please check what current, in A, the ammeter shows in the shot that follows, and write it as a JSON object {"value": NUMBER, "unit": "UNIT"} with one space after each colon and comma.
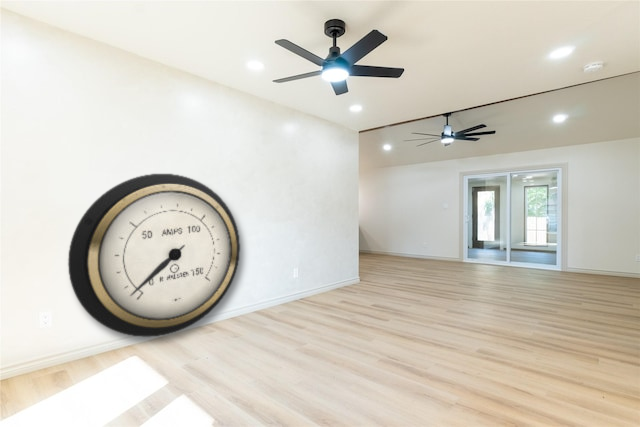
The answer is {"value": 5, "unit": "A"}
